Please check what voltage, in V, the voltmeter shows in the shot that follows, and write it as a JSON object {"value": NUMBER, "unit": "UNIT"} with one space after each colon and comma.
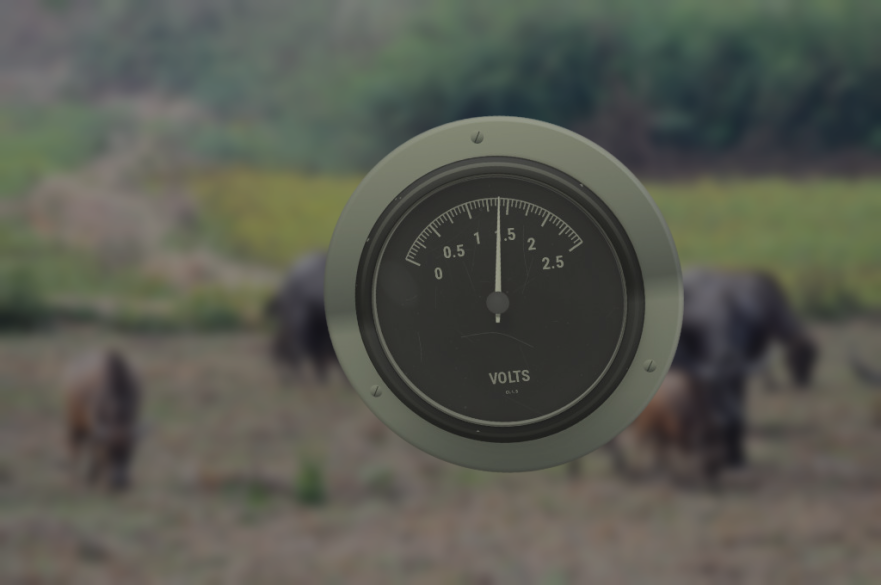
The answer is {"value": 1.4, "unit": "V"}
